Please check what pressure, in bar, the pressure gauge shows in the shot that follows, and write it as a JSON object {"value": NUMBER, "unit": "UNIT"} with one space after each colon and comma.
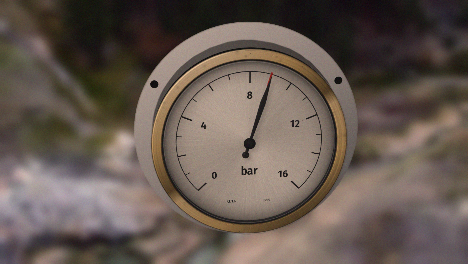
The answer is {"value": 9, "unit": "bar"}
